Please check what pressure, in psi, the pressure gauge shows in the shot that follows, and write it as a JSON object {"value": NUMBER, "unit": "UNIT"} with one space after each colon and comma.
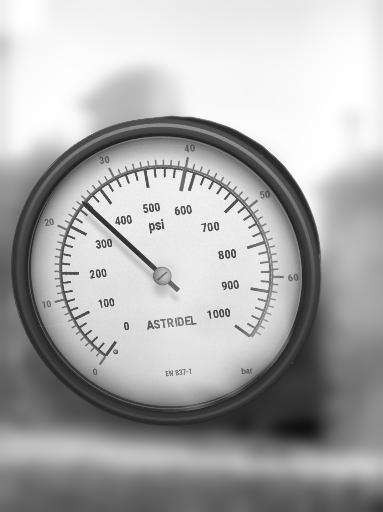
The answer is {"value": 360, "unit": "psi"}
